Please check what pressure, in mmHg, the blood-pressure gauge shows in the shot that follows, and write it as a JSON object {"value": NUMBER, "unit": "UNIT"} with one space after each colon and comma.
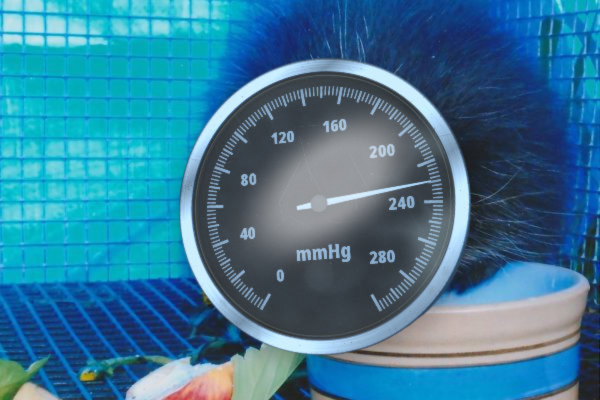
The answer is {"value": 230, "unit": "mmHg"}
